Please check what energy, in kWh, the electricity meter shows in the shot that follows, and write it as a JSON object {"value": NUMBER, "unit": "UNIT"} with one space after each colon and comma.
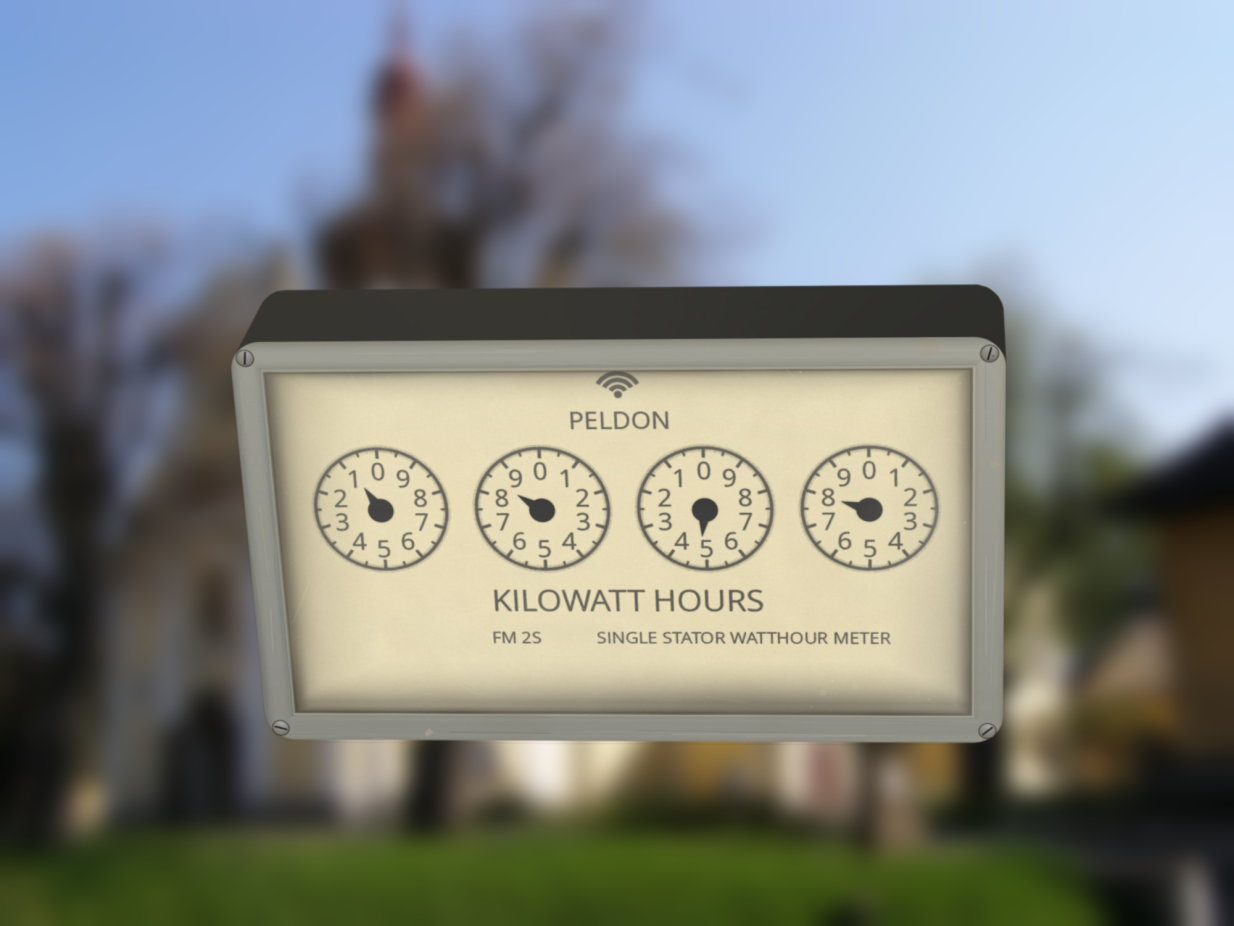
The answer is {"value": 848, "unit": "kWh"}
